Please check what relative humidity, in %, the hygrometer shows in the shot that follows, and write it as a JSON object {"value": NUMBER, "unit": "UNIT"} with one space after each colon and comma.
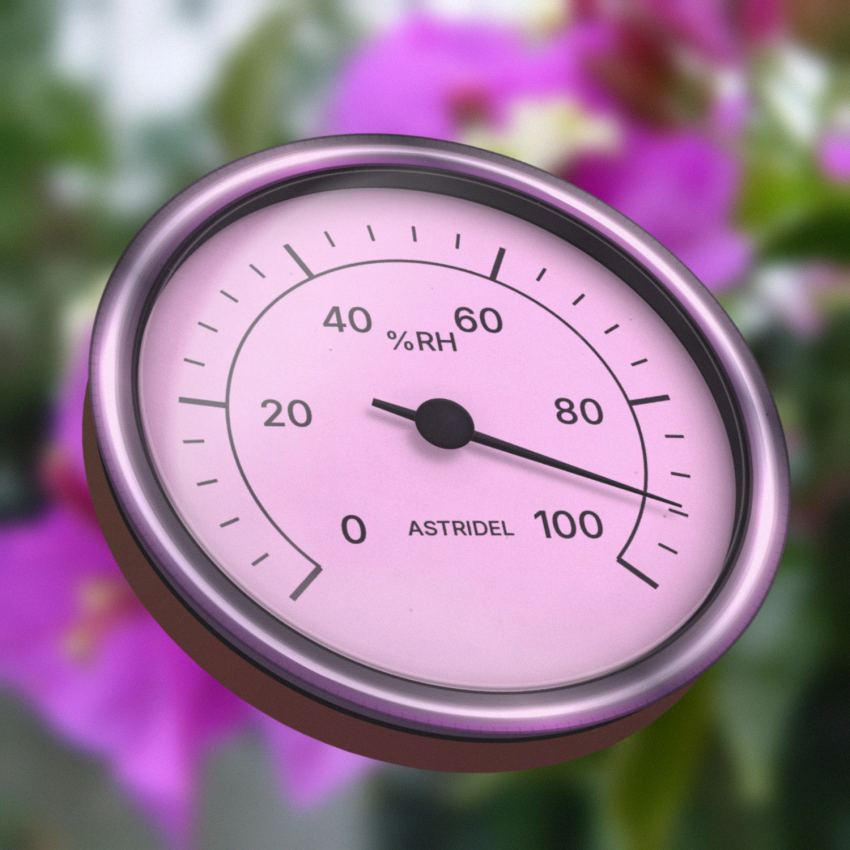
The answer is {"value": 92, "unit": "%"}
